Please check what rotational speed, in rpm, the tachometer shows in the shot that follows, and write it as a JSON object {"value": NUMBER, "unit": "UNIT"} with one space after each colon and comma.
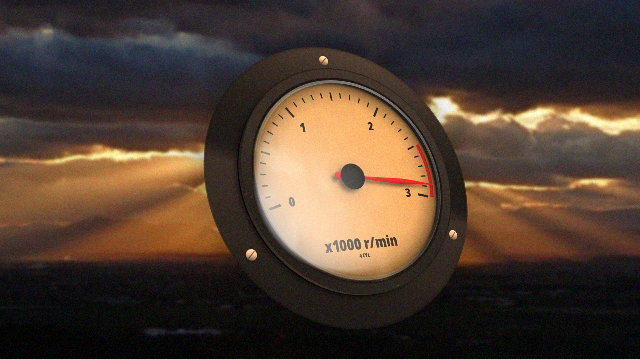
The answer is {"value": 2900, "unit": "rpm"}
